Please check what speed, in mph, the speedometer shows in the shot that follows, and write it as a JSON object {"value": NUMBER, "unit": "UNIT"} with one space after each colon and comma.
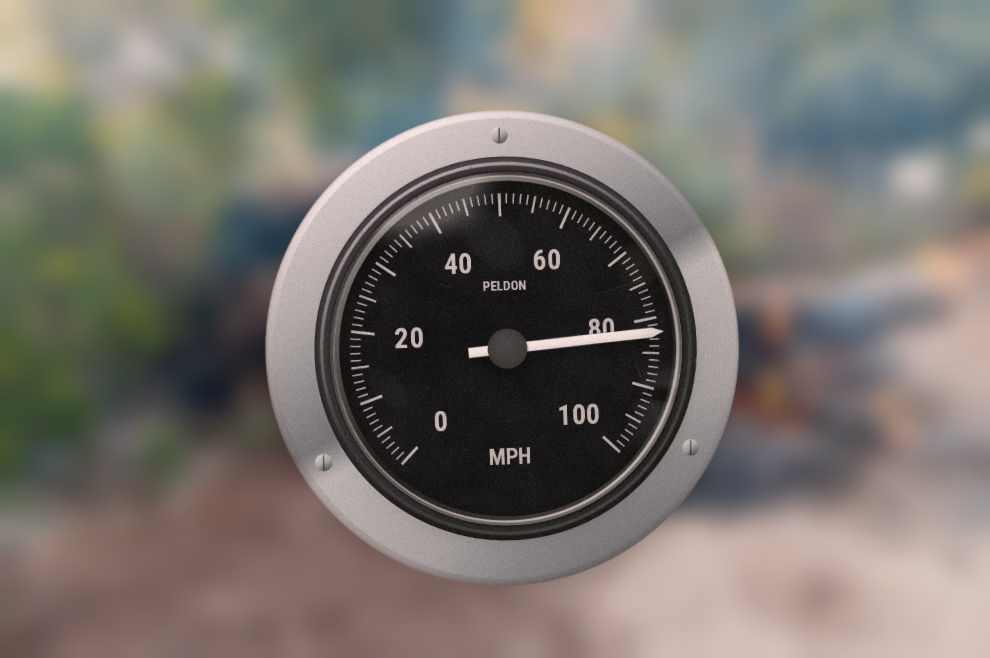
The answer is {"value": 82, "unit": "mph"}
